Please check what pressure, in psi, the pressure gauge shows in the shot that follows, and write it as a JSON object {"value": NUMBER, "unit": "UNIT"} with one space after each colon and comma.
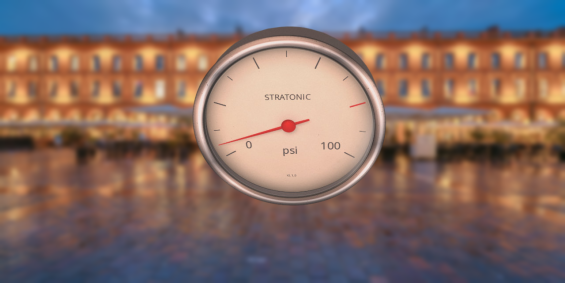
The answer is {"value": 5, "unit": "psi"}
